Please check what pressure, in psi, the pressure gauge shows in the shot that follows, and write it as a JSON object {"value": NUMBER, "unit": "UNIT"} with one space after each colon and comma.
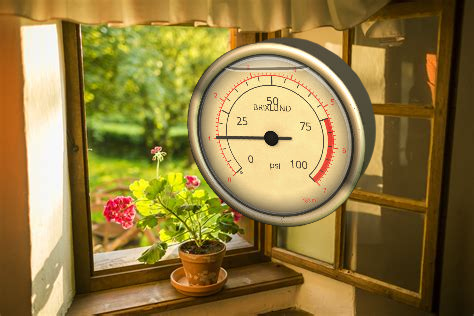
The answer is {"value": 15, "unit": "psi"}
